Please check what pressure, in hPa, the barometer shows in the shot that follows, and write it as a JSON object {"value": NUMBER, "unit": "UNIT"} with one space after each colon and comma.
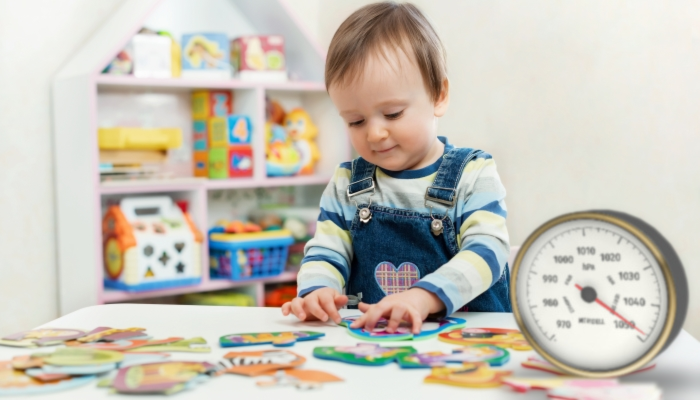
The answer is {"value": 1048, "unit": "hPa"}
